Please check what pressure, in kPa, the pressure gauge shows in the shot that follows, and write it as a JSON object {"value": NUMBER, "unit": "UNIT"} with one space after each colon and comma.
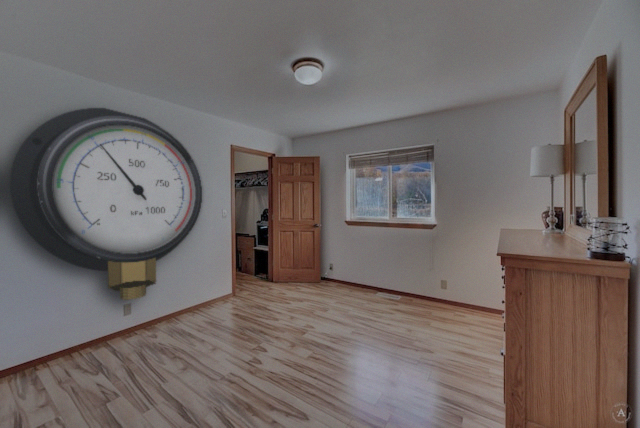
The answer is {"value": 350, "unit": "kPa"}
